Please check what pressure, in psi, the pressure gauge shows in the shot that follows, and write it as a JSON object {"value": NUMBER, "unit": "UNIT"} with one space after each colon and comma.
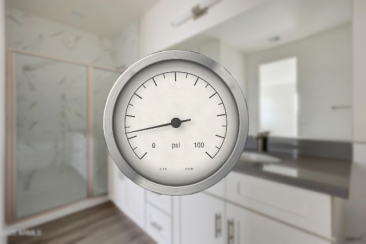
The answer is {"value": 12.5, "unit": "psi"}
